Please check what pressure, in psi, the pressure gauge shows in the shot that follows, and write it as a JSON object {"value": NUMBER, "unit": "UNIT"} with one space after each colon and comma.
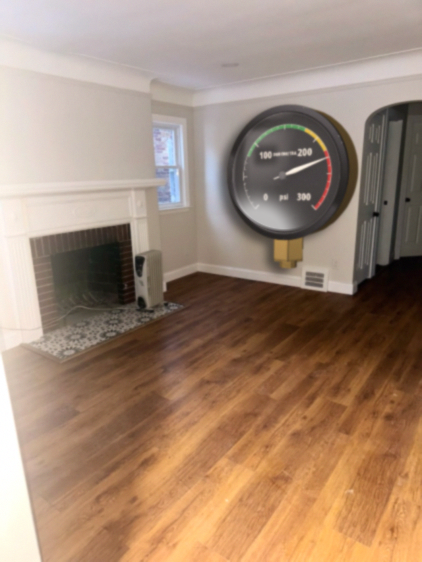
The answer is {"value": 230, "unit": "psi"}
